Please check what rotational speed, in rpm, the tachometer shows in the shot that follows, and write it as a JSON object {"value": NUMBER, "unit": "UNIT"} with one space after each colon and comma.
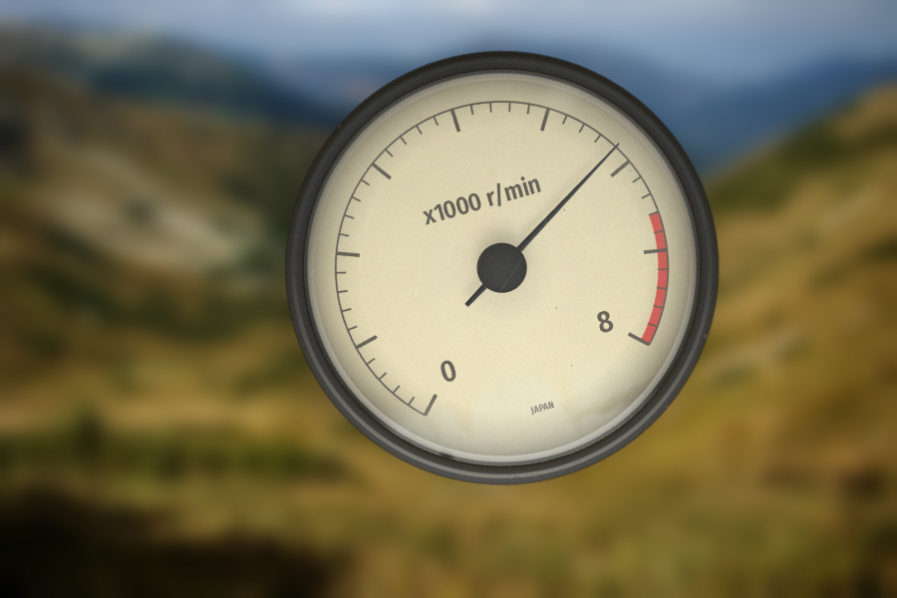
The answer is {"value": 5800, "unit": "rpm"}
